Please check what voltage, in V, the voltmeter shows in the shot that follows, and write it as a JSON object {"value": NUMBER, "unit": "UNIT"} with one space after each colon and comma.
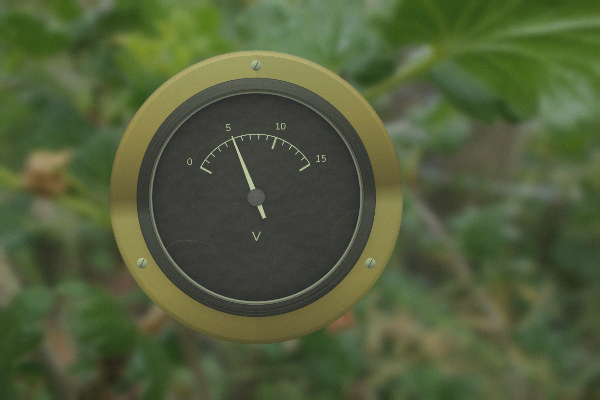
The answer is {"value": 5, "unit": "V"}
